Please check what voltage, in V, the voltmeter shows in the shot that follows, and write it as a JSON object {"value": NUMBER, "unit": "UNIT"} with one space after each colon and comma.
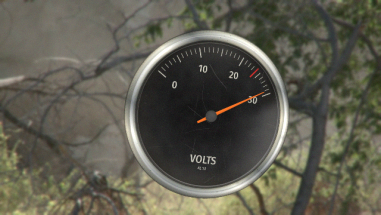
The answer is {"value": 29, "unit": "V"}
